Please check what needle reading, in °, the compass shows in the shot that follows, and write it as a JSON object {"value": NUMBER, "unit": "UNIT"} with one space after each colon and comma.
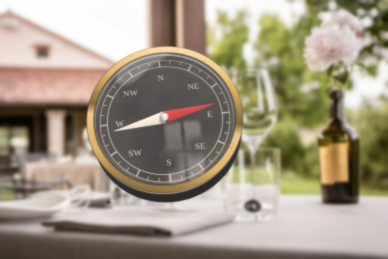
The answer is {"value": 80, "unit": "°"}
